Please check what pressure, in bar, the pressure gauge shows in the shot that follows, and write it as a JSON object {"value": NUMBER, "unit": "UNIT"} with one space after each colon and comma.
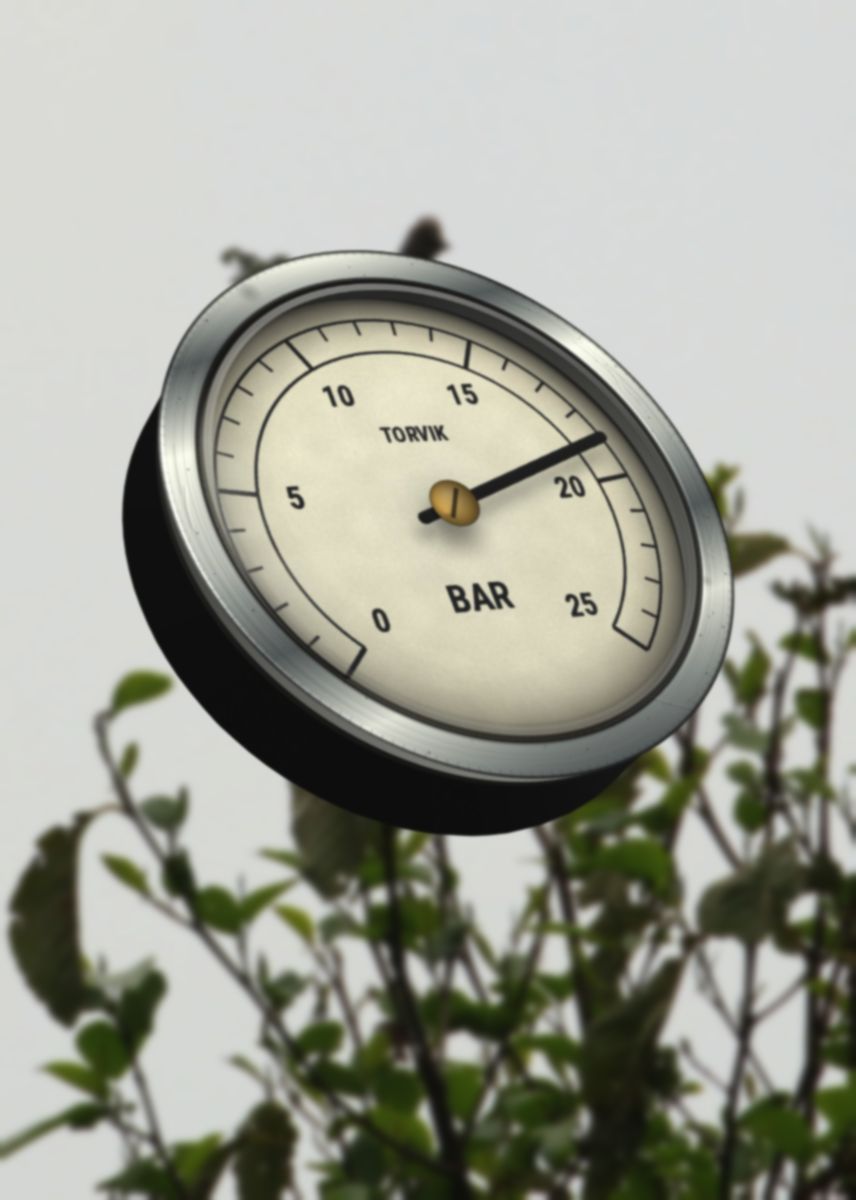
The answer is {"value": 19, "unit": "bar"}
